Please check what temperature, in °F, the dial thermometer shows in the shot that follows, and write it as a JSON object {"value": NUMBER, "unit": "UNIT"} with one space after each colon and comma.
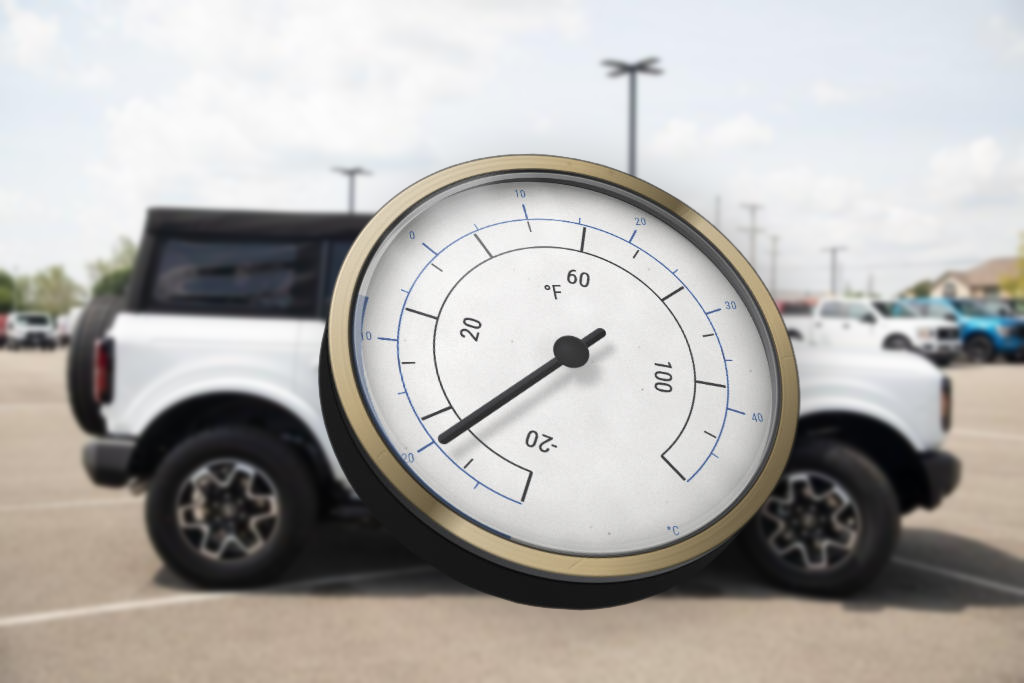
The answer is {"value": -5, "unit": "°F"}
